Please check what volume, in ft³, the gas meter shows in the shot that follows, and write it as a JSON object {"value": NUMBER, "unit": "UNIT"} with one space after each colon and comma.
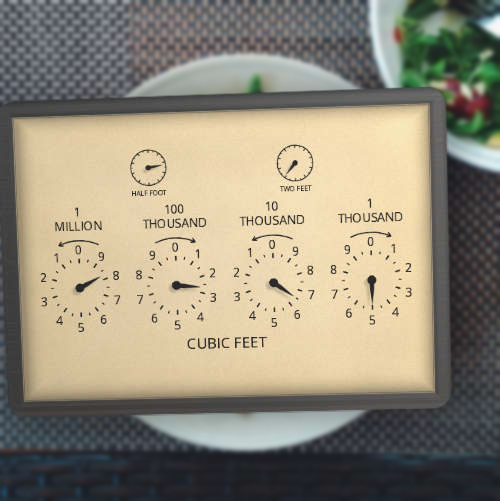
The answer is {"value": 826500, "unit": "ft³"}
